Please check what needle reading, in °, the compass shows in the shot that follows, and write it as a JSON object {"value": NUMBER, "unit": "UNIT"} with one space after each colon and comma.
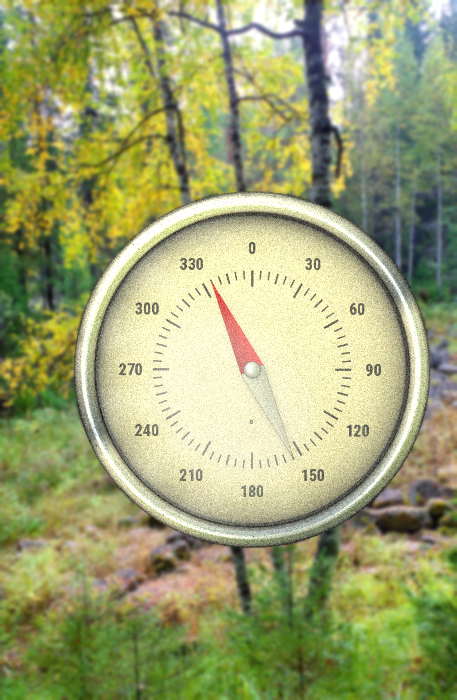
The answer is {"value": 335, "unit": "°"}
